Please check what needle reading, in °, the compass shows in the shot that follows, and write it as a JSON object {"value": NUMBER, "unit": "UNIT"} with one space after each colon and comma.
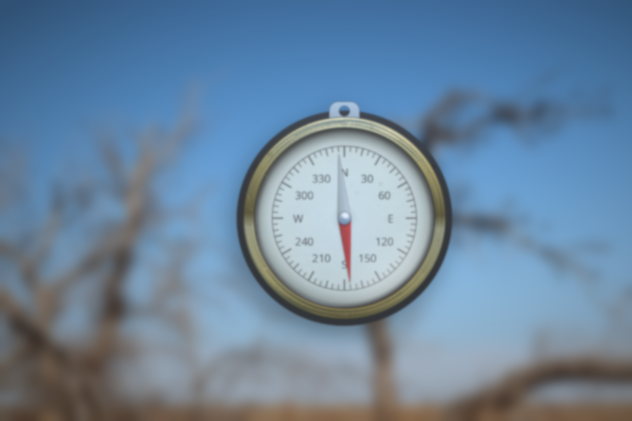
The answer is {"value": 175, "unit": "°"}
